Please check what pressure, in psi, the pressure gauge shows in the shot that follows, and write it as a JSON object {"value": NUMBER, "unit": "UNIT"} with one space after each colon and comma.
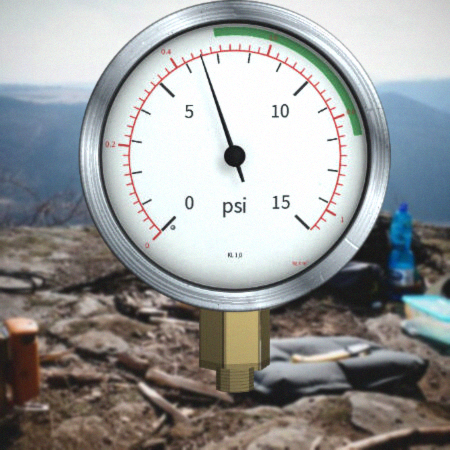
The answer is {"value": 6.5, "unit": "psi"}
